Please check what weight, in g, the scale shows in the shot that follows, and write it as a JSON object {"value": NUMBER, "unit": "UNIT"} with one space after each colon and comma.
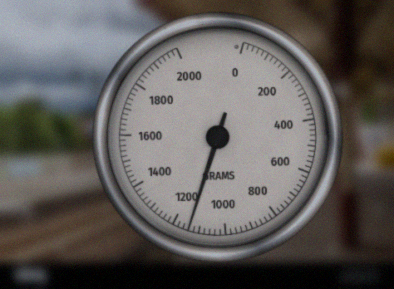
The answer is {"value": 1140, "unit": "g"}
